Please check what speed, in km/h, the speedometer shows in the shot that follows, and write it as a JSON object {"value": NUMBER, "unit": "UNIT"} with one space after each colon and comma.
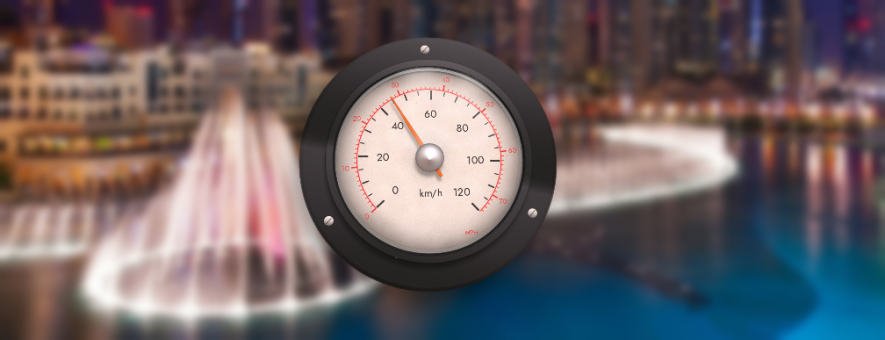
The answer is {"value": 45, "unit": "km/h"}
